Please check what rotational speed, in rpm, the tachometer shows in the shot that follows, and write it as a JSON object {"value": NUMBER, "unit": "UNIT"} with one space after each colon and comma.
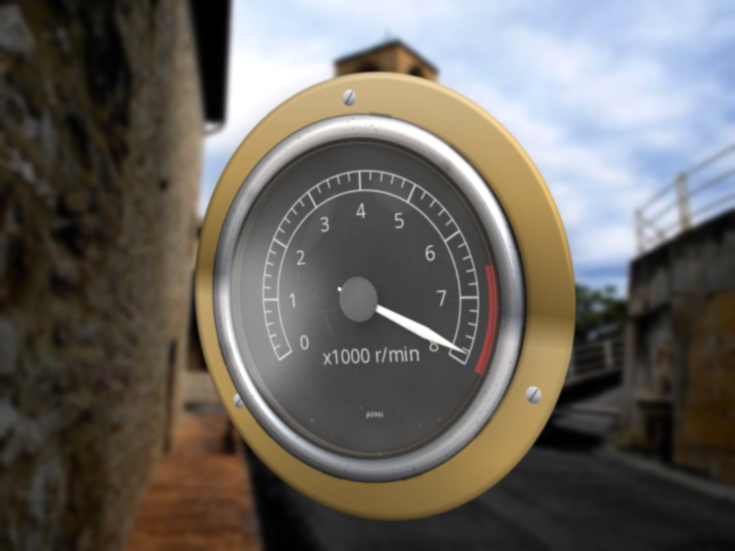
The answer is {"value": 7800, "unit": "rpm"}
